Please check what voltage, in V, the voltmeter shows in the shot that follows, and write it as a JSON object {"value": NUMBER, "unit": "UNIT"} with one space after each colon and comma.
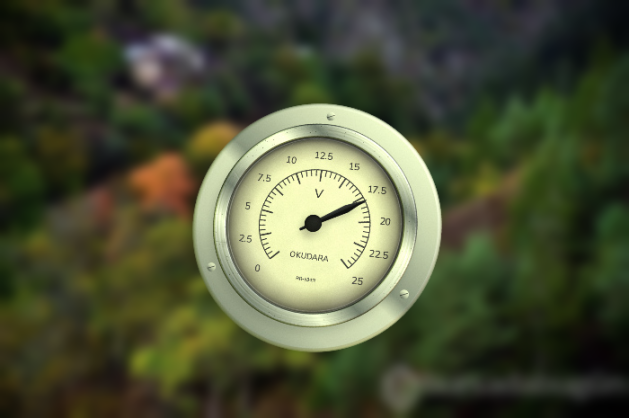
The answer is {"value": 18, "unit": "V"}
